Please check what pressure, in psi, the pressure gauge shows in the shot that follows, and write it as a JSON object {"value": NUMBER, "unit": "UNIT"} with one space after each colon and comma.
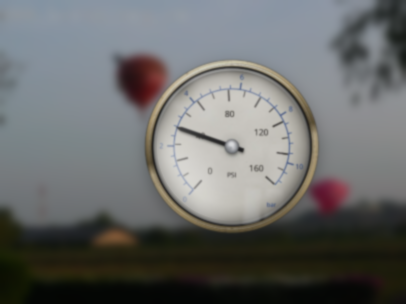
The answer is {"value": 40, "unit": "psi"}
